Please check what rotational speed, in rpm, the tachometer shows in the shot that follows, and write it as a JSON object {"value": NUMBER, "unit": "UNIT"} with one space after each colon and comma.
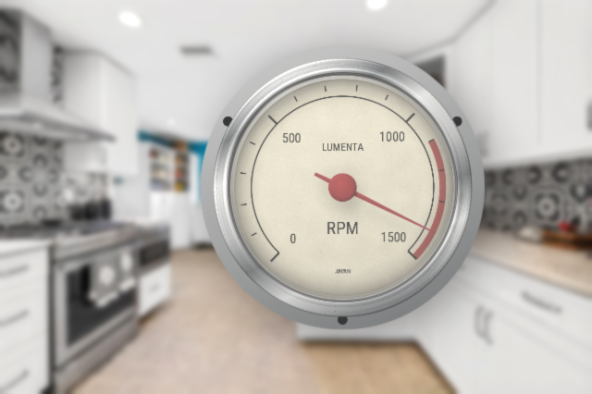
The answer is {"value": 1400, "unit": "rpm"}
